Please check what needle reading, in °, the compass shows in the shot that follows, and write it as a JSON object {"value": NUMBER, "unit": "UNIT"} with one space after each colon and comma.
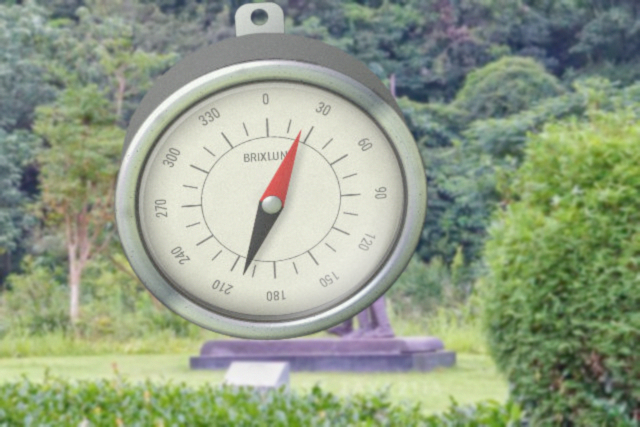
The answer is {"value": 22.5, "unit": "°"}
